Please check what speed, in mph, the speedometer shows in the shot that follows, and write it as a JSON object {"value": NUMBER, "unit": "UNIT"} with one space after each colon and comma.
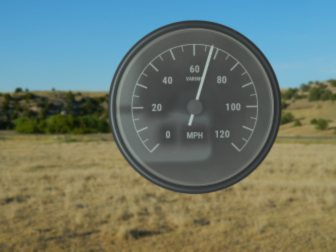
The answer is {"value": 67.5, "unit": "mph"}
